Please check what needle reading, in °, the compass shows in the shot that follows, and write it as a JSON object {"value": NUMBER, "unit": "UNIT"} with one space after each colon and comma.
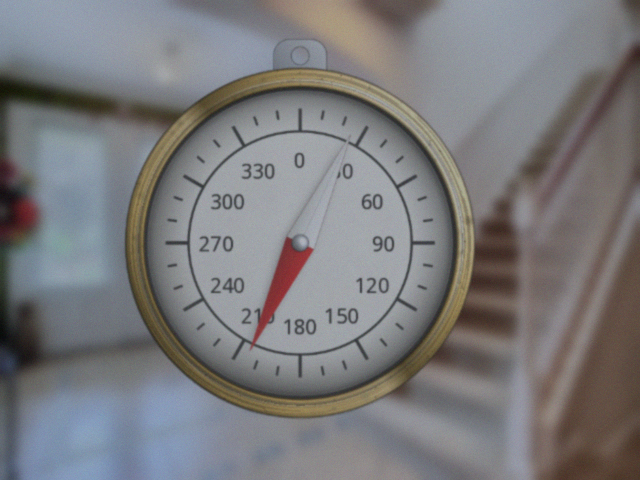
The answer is {"value": 205, "unit": "°"}
